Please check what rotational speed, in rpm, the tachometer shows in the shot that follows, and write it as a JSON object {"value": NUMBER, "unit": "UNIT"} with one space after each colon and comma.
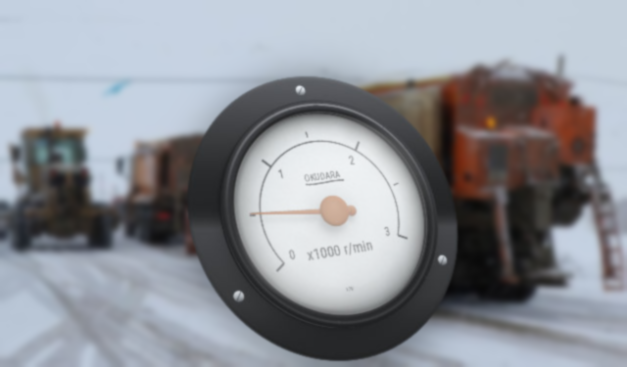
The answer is {"value": 500, "unit": "rpm"}
